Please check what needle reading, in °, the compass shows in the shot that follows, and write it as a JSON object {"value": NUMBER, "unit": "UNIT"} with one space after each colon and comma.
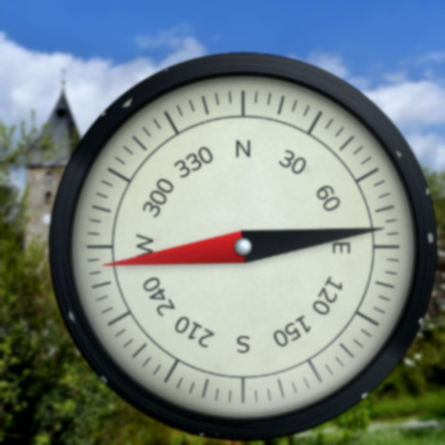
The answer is {"value": 262.5, "unit": "°"}
